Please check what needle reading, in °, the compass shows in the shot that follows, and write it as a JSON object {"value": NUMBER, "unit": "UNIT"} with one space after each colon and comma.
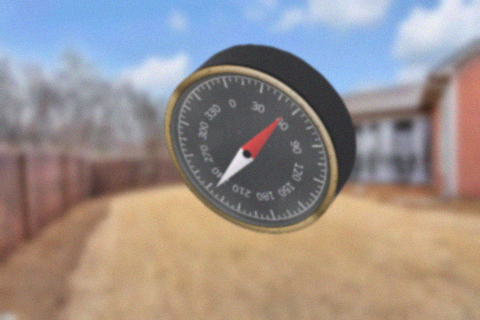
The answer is {"value": 55, "unit": "°"}
